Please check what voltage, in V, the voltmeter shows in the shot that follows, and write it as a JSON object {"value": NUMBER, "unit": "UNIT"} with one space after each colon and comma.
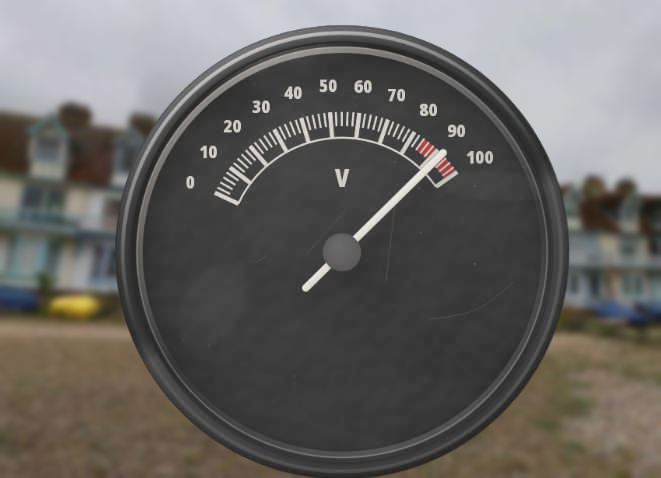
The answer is {"value": 92, "unit": "V"}
